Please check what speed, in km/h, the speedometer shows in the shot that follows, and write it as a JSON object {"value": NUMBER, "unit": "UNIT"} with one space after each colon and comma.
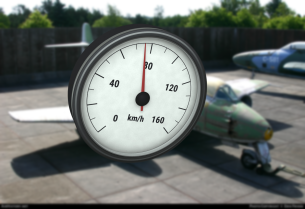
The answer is {"value": 75, "unit": "km/h"}
